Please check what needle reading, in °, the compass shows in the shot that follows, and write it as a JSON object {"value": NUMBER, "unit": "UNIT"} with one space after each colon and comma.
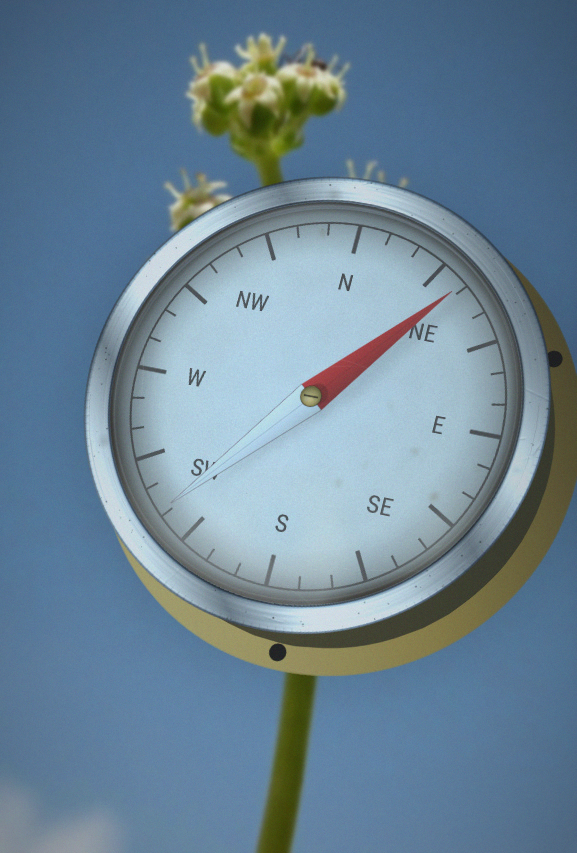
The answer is {"value": 40, "unit": "°"}
